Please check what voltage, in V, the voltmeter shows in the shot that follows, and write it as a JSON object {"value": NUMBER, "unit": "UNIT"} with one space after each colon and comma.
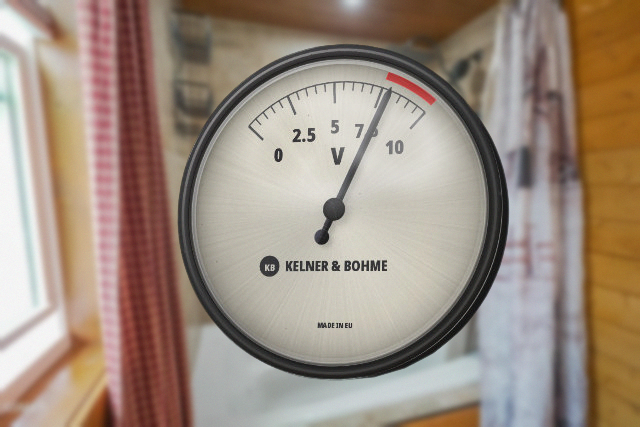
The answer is {"value": 8, "unit": "V"}
